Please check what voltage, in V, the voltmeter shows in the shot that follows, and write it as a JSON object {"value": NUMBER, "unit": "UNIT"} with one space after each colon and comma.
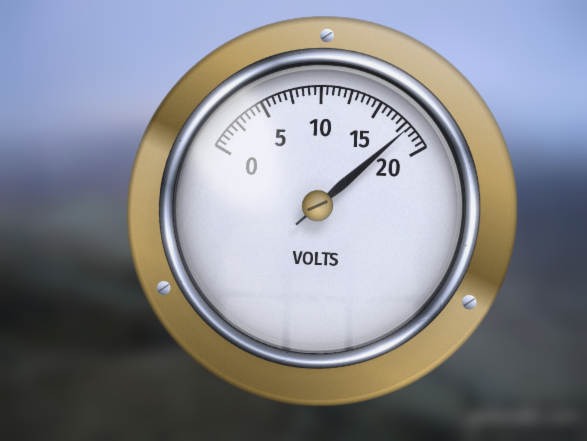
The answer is {"value": 18, "unit": "V"}
